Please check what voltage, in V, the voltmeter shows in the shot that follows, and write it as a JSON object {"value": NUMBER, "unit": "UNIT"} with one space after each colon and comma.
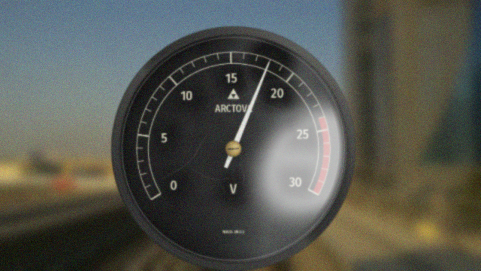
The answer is {"value": 18, "unit": "V"}
